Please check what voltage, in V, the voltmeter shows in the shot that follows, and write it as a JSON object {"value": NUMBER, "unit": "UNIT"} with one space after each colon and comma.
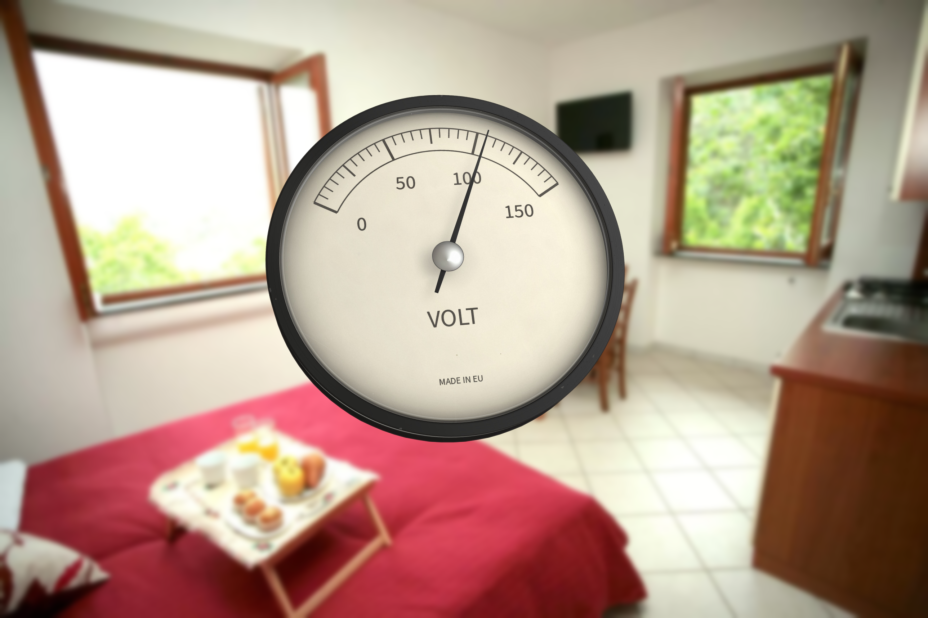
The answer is {"value": 105, "unit": "V"}
